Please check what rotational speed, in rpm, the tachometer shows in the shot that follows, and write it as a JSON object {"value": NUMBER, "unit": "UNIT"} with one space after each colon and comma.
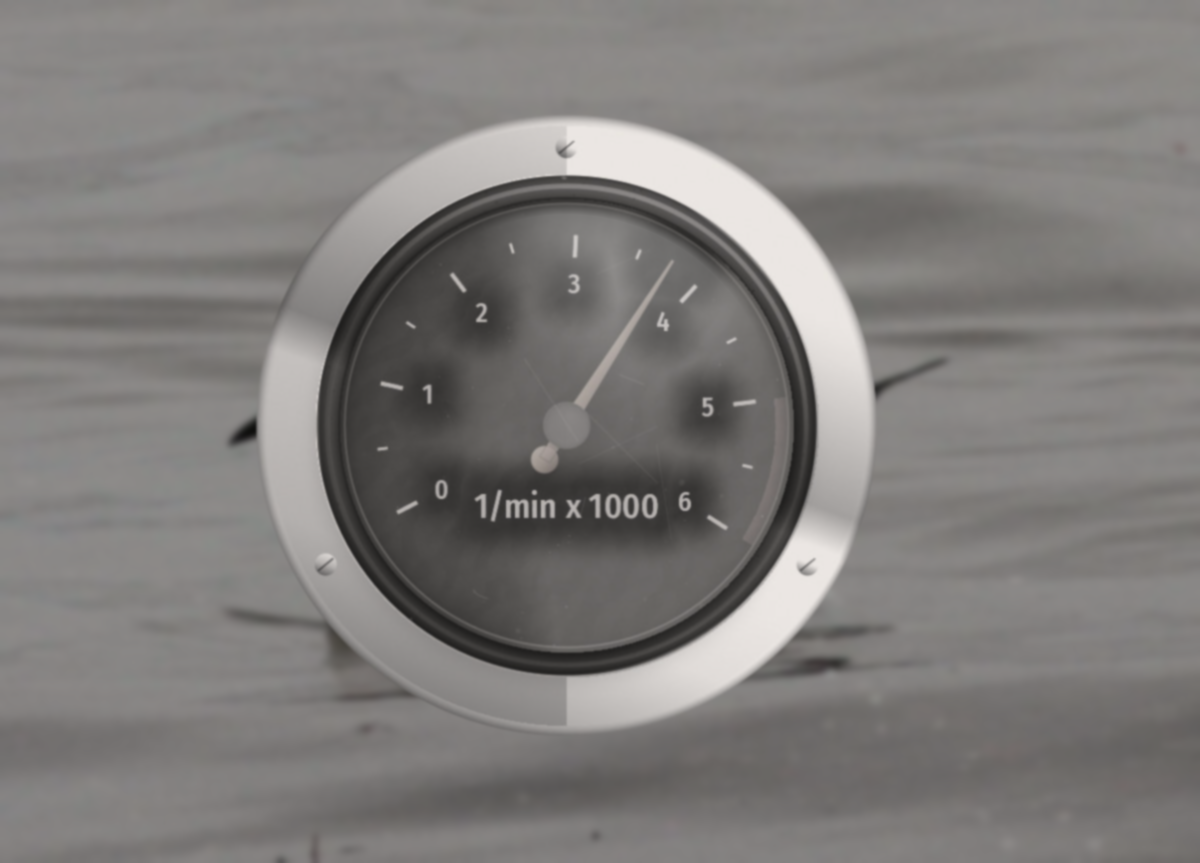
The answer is {"value": 3750, "unit": "rpm"}
